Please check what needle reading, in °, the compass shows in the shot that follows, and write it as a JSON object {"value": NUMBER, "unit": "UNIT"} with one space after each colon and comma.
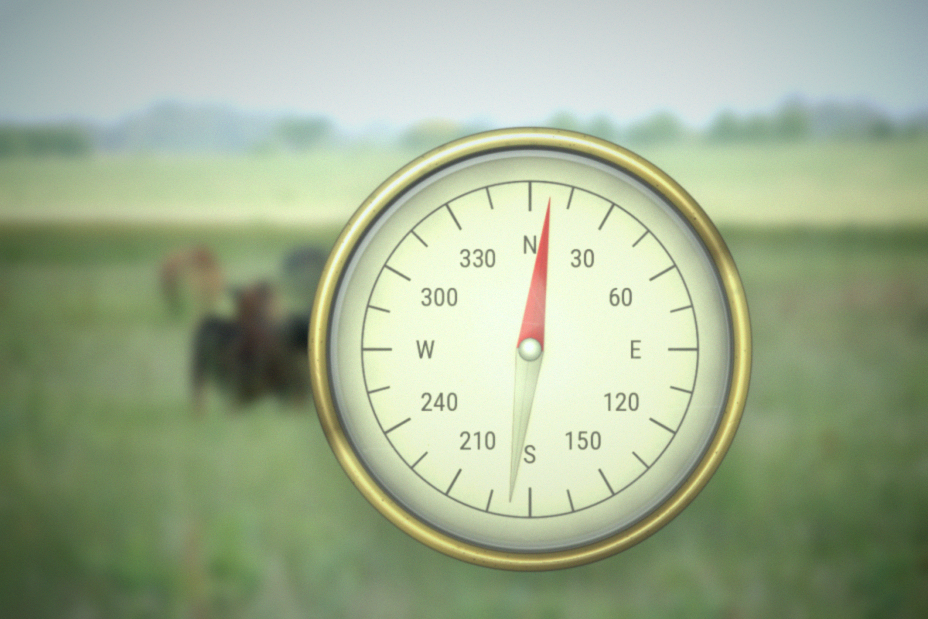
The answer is {"value": 7.5, "unit": "°"}
